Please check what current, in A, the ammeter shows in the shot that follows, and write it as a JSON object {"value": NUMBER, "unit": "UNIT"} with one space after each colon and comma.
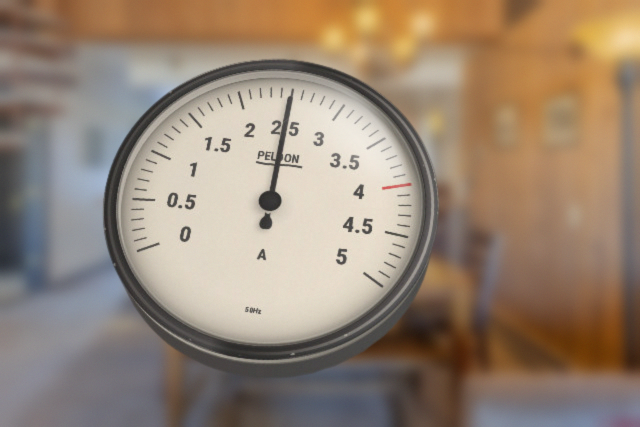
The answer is {"value": 2.5, "unit": "A"}
